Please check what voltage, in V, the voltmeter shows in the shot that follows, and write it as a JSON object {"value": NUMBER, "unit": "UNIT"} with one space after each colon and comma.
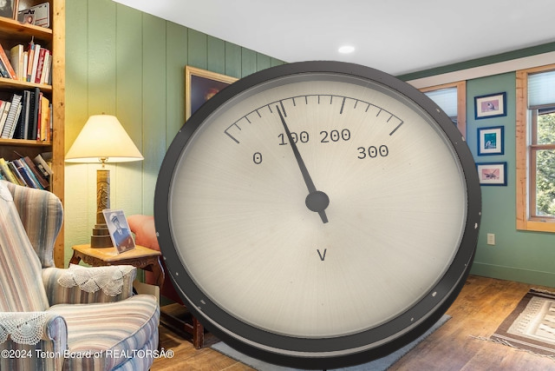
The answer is {"value": 90, "unit": "V"}
